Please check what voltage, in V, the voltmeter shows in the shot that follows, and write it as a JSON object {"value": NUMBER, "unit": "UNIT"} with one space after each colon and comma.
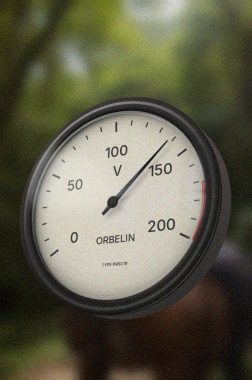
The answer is {"value": 140, "unit": "V"}
